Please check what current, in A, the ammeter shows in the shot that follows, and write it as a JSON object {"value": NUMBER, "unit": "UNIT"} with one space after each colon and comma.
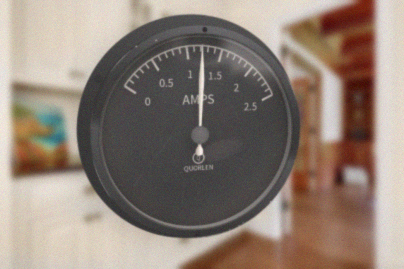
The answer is {"value": 1.2, "unit": "A"}
